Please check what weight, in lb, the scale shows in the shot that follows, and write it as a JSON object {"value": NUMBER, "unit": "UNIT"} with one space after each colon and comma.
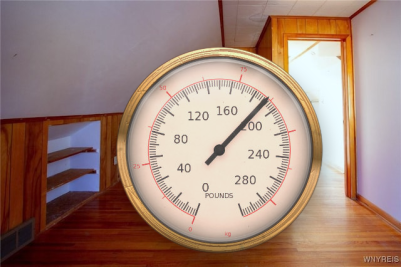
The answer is {"value": 190, "unit": "lb"}
